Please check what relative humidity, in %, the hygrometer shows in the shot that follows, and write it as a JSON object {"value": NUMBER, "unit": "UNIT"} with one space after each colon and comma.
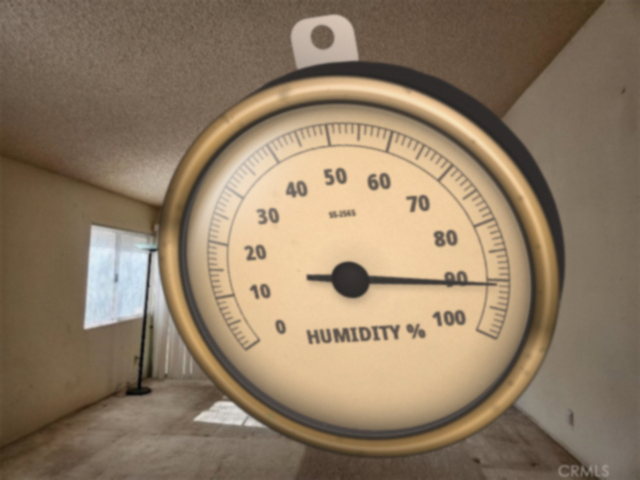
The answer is {"value": 90, "unit": "%"}
